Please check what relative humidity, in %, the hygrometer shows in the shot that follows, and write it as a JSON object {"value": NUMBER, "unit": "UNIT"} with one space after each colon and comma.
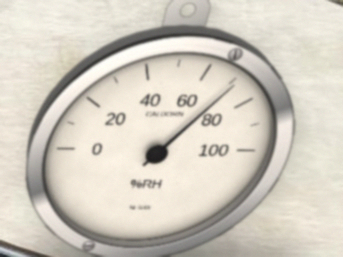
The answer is {"value": 70, "unit": "%"}
